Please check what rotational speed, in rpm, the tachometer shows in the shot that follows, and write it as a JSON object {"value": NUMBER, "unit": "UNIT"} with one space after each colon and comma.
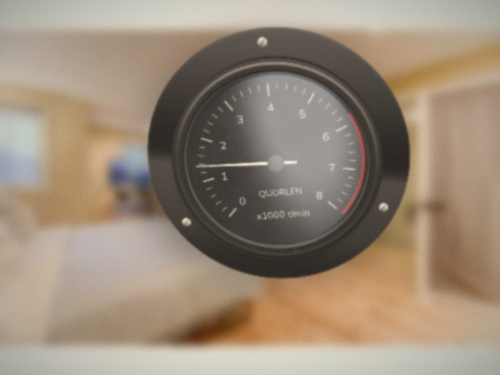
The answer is {"value": 1400, "unit": "rpm"}
